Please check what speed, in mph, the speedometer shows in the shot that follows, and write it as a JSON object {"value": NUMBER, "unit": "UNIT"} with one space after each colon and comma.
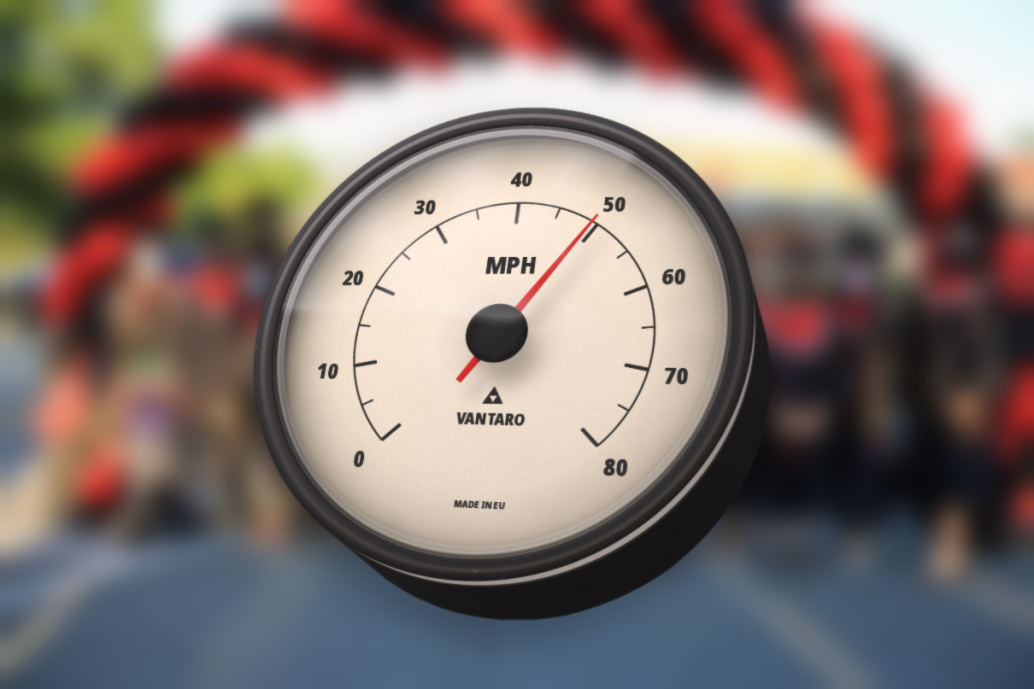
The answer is {"value": 50, "unit": "mph"}
